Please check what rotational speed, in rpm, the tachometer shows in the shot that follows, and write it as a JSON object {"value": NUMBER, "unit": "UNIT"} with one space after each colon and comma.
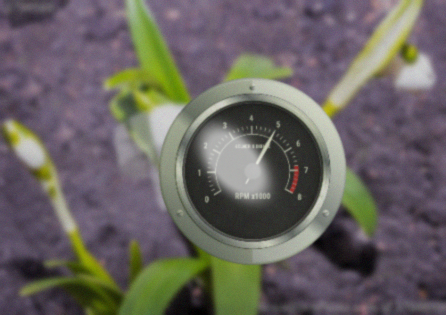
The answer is {"value": 5000, "unit": "rpm"}
